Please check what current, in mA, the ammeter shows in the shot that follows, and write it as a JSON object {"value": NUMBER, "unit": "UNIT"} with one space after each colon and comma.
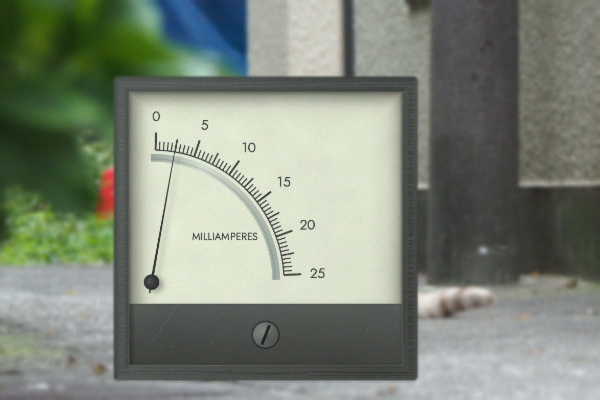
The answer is {"value": 2.5, "unit": "mA"}
